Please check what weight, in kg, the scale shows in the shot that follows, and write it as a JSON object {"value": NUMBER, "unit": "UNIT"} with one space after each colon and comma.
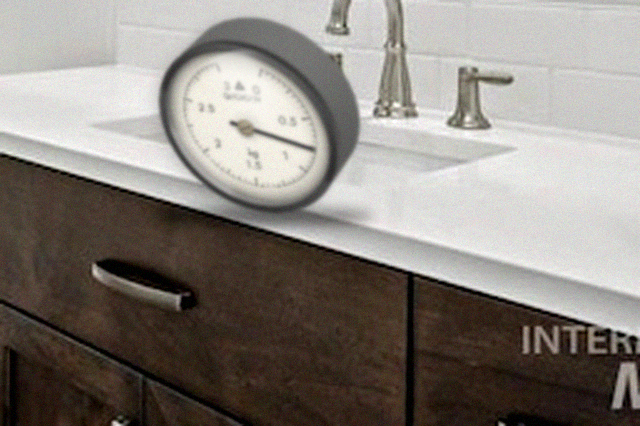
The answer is {"value": 0.75, "unit": "kg"}
